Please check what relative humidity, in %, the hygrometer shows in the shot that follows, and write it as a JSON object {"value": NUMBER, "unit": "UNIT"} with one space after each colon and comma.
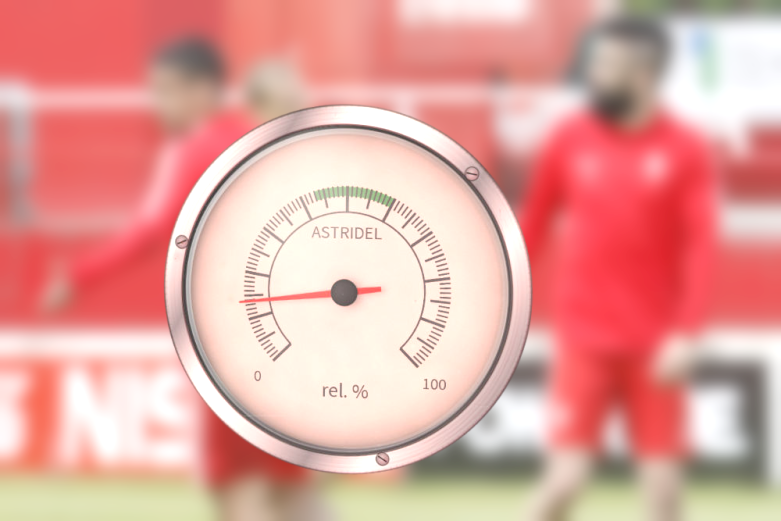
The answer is {"value": 14, "unit": "%"}
